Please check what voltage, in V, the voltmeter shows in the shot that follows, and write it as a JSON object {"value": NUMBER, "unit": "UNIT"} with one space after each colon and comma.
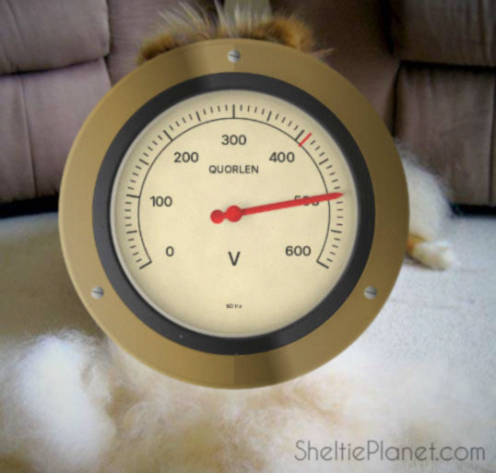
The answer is {"value": 500, "unit": "V"}
